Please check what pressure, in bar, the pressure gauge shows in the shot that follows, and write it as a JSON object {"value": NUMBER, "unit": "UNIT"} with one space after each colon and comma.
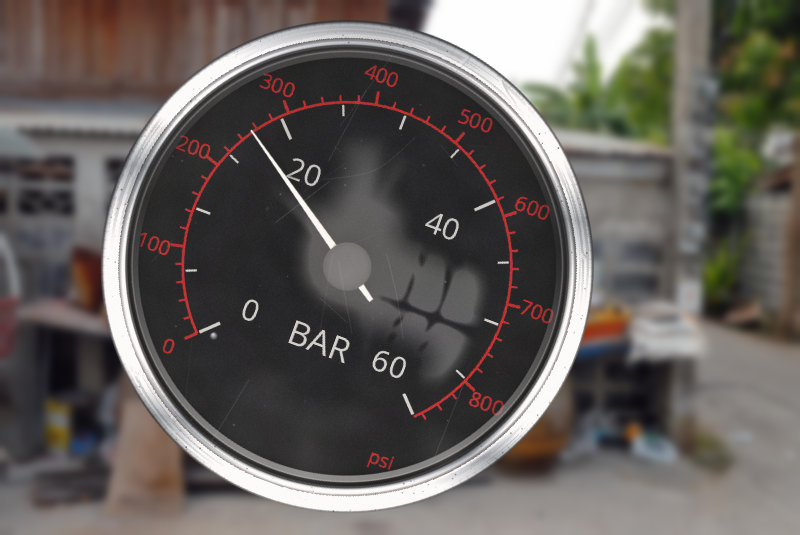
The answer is {"value": 17.5, "unit": "bar"}
